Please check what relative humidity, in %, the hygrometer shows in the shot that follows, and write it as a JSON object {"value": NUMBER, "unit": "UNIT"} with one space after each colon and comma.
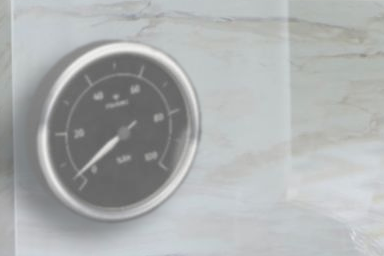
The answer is {"value": 5, "unit": "%"}
